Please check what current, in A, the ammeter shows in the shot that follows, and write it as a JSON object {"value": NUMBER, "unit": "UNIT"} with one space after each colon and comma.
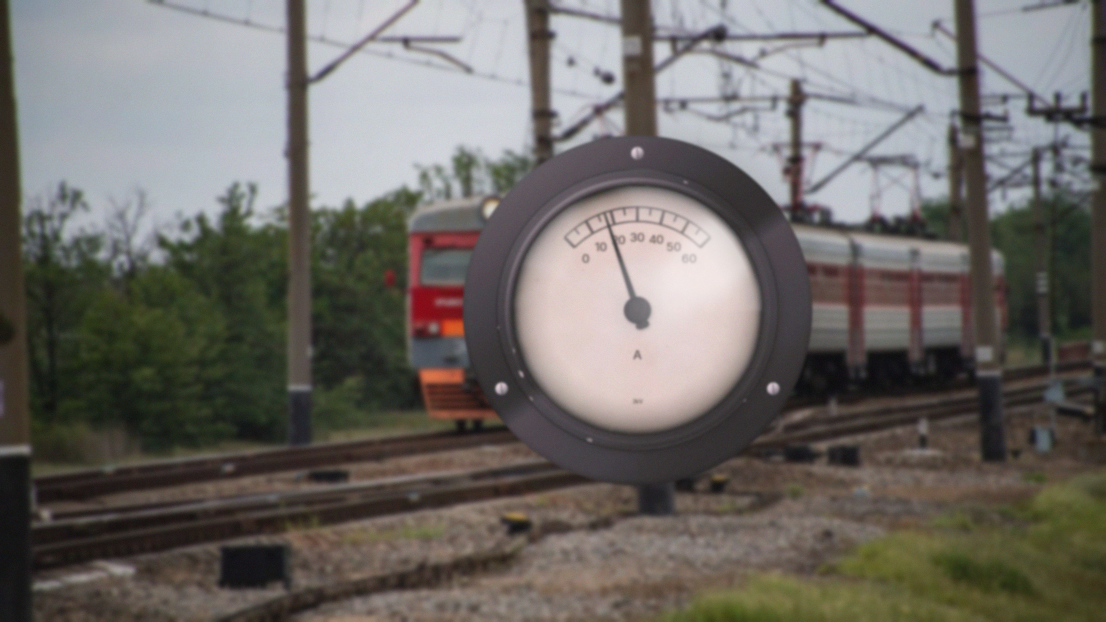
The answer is {"value": 17.5, "unit": "A"}
